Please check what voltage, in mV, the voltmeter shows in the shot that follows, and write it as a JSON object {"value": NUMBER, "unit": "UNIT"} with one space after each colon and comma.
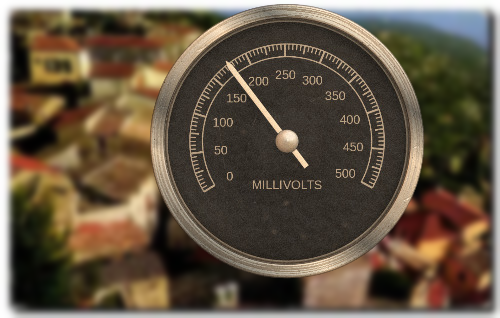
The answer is {"value": 175, "unit": "mV"}
